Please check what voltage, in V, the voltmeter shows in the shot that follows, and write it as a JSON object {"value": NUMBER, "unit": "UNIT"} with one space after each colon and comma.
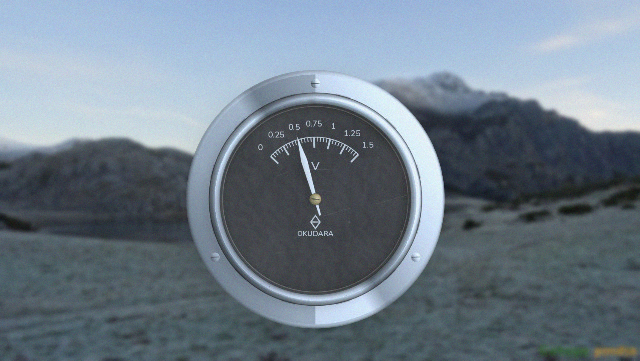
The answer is {"value": 0.5, "unit": "V"}
